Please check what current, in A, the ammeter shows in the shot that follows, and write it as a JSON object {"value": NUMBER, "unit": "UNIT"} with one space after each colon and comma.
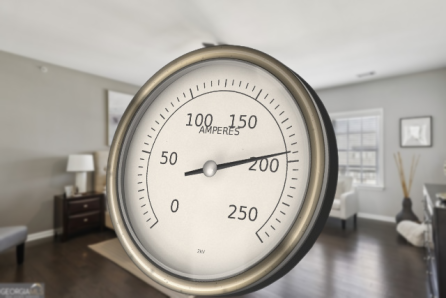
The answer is {"value": 195, "unit": "A"}
